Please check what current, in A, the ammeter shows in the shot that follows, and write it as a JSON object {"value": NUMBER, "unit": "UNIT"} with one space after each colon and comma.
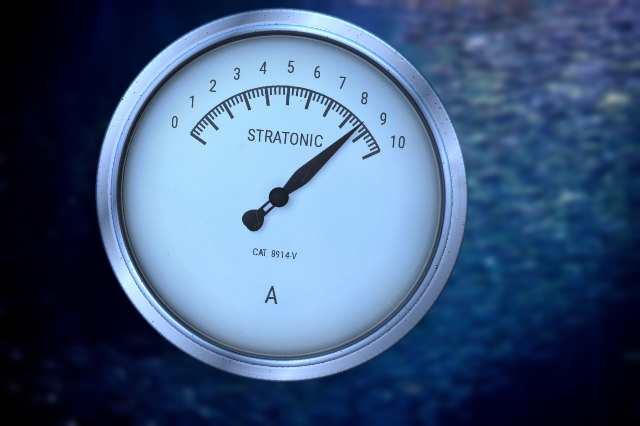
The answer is {"value": 8.6, "unit": "A"}
